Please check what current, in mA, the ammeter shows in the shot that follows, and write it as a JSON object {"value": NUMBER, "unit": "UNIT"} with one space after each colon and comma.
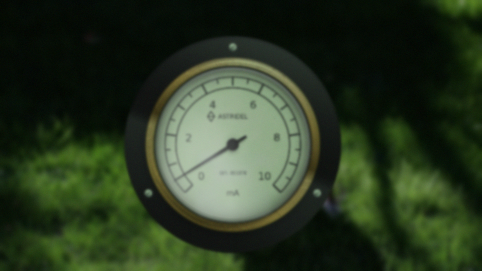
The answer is {"value": 0.5, "unit": "mA"}
